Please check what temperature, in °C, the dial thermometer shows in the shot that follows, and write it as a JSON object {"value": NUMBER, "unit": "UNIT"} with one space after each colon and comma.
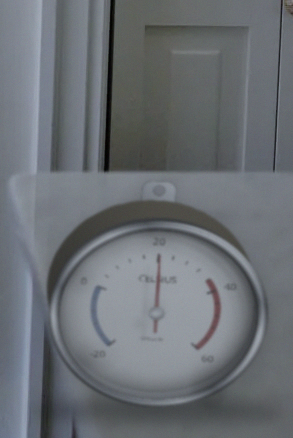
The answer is {"value": 20, "unit": "°C"}
